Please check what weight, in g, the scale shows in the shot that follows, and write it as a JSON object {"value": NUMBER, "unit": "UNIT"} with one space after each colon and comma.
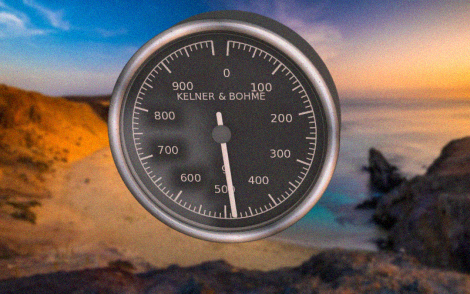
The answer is {"value": 480, "unit": "g"}
